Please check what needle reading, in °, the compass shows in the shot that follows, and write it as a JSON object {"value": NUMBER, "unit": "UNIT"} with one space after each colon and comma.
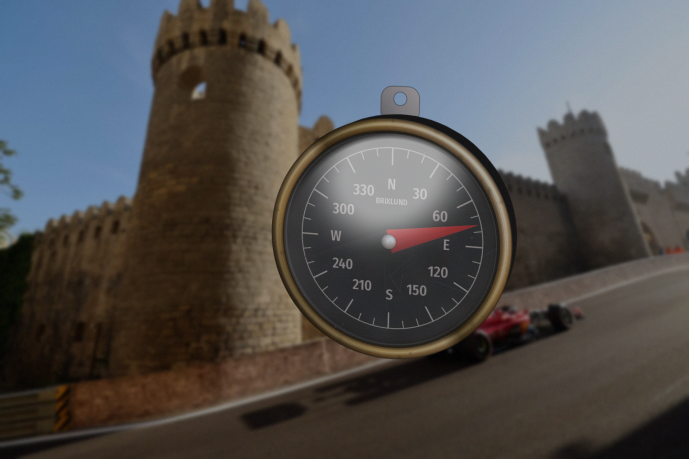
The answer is {"value": 75, "unit": "°"}
